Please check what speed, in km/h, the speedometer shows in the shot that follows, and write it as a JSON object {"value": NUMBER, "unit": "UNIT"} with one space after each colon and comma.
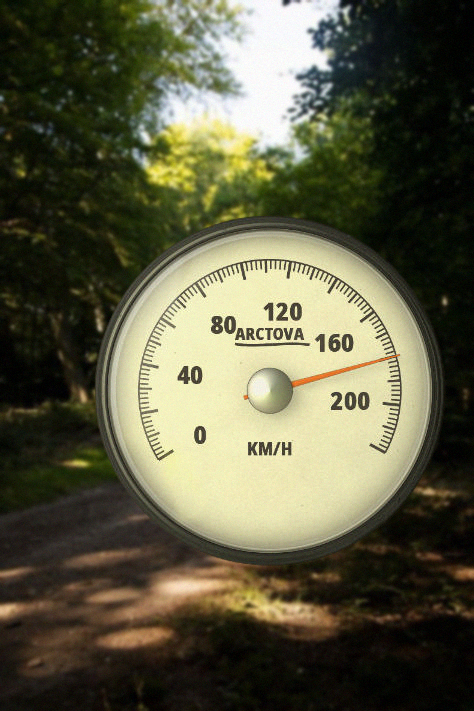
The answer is {"value": 180, "unit": "km/h"}
